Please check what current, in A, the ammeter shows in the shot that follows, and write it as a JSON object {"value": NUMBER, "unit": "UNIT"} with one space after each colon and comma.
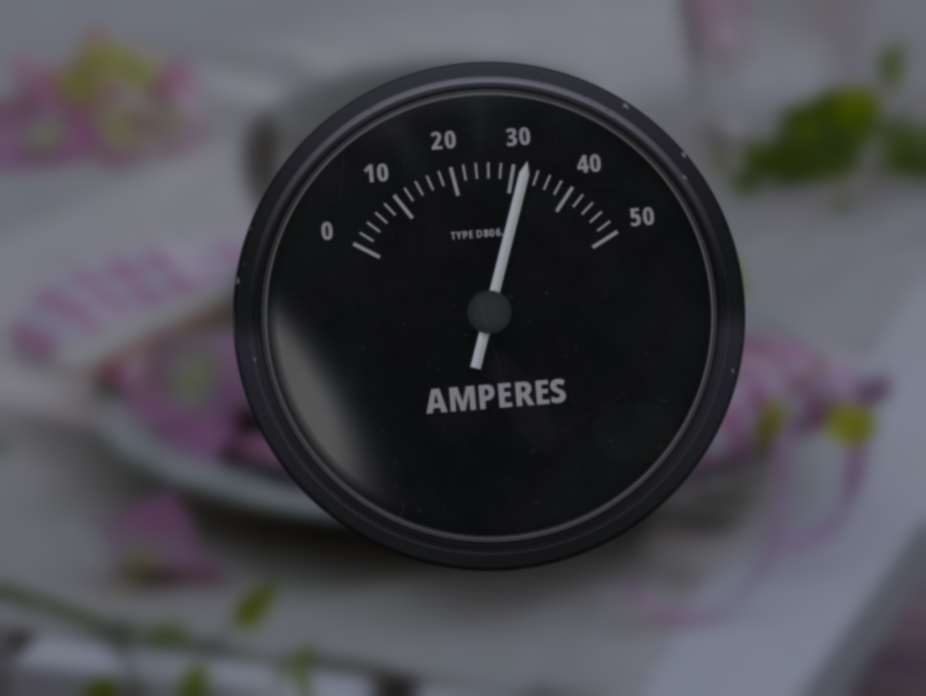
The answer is {"value": 32, "unit": "A"}
